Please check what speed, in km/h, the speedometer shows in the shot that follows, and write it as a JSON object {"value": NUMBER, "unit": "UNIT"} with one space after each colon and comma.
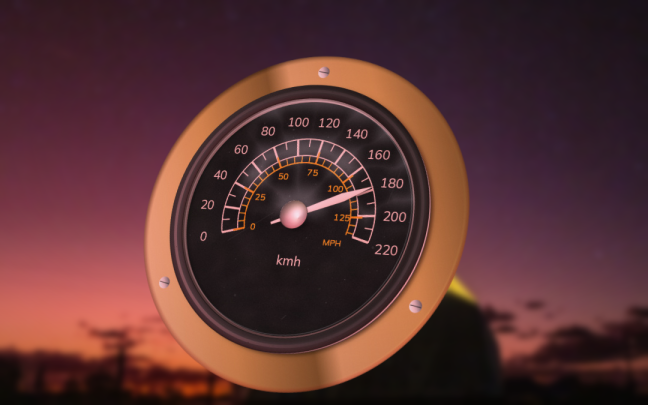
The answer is {"value": 180, "unit": "km/h"}
